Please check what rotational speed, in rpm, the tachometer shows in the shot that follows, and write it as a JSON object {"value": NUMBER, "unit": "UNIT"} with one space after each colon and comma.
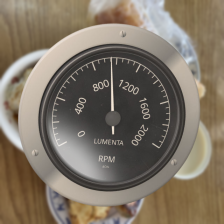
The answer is {"value": 950, "unit": "rpm"}
